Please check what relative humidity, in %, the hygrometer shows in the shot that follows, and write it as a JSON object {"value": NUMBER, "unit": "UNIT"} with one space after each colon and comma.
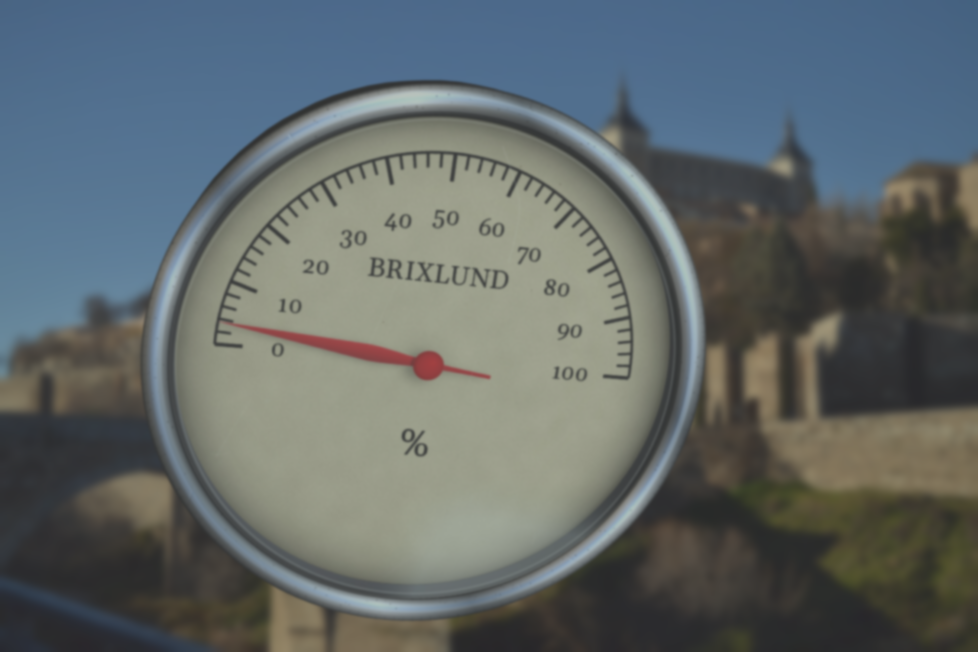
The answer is {"value": 4, "unit": "%"}
